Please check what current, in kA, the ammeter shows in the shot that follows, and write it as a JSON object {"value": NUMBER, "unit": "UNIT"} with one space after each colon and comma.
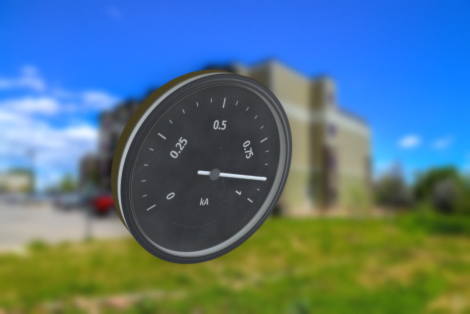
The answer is {"value": 0.9, "unit": "kA"}
